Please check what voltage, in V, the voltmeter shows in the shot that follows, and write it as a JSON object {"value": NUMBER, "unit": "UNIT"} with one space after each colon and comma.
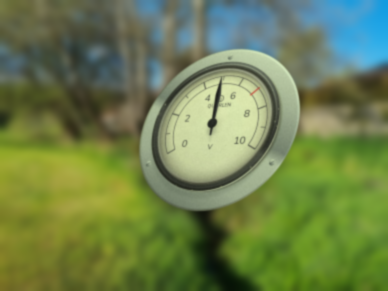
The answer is {"value": 5, "unit": "V"}
